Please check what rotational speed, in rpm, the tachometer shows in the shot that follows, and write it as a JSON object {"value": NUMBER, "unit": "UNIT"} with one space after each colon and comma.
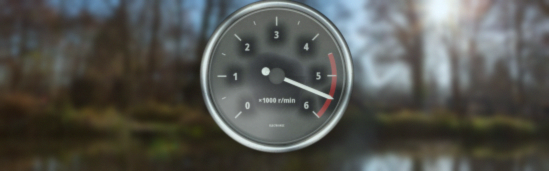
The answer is {"value": 5500, "unit": "rpm"}
